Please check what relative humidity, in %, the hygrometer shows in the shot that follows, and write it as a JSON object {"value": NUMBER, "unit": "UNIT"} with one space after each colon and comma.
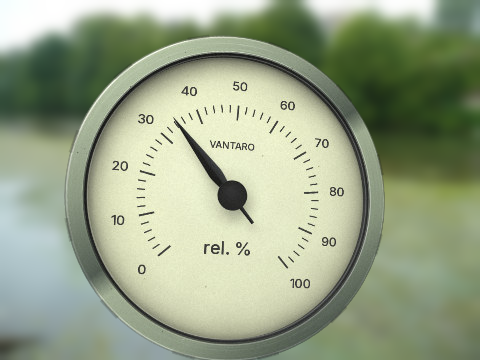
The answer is {"value": 34, "unit": "%"}
